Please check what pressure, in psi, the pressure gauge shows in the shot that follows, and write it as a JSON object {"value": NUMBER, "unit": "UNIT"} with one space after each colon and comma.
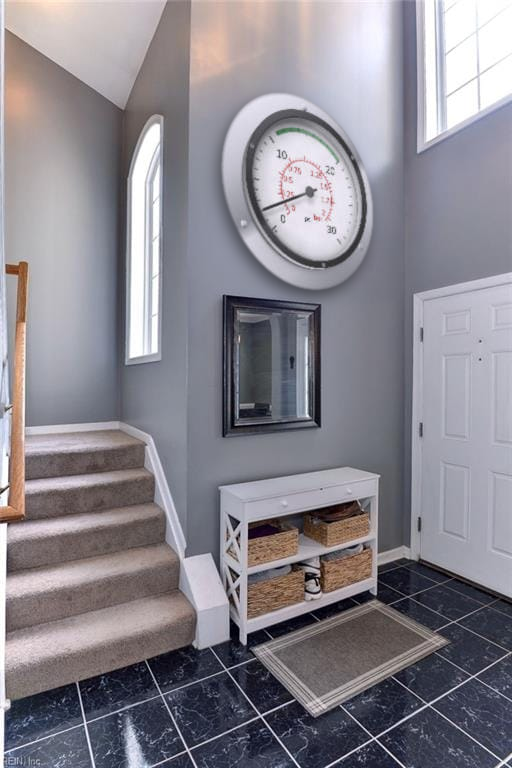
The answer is {"value": 2, "unit": "psi"}
